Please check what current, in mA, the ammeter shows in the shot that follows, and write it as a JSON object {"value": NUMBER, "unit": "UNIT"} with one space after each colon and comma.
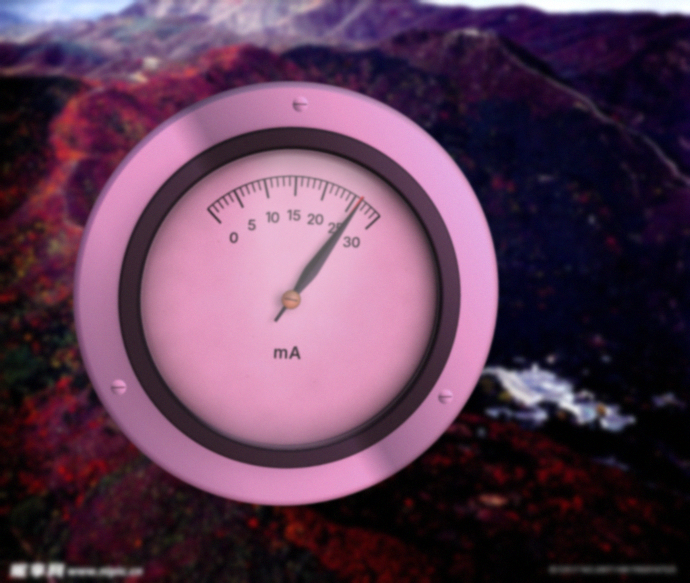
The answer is {"value": 26, "unit": "mA"}
